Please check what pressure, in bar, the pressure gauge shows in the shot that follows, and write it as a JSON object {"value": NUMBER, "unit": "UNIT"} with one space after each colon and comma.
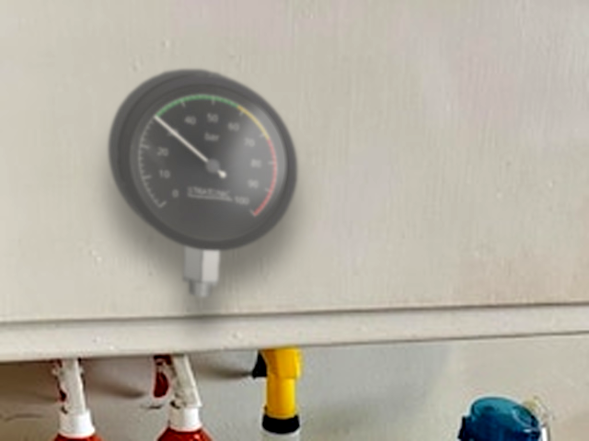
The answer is {"value": 30, "unit": "bar"}
